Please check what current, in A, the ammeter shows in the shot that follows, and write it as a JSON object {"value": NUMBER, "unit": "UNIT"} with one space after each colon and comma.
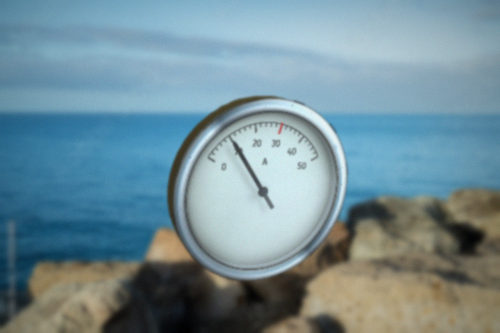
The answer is {"value": 10, "unit": "A"}
